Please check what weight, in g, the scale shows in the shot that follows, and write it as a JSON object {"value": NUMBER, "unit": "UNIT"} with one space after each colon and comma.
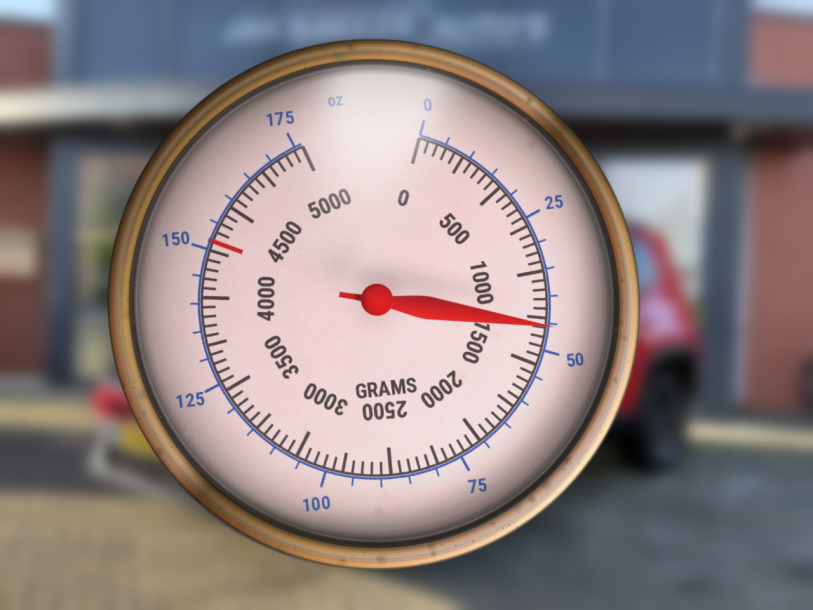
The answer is {"value": 1300, "unit": "g"}
